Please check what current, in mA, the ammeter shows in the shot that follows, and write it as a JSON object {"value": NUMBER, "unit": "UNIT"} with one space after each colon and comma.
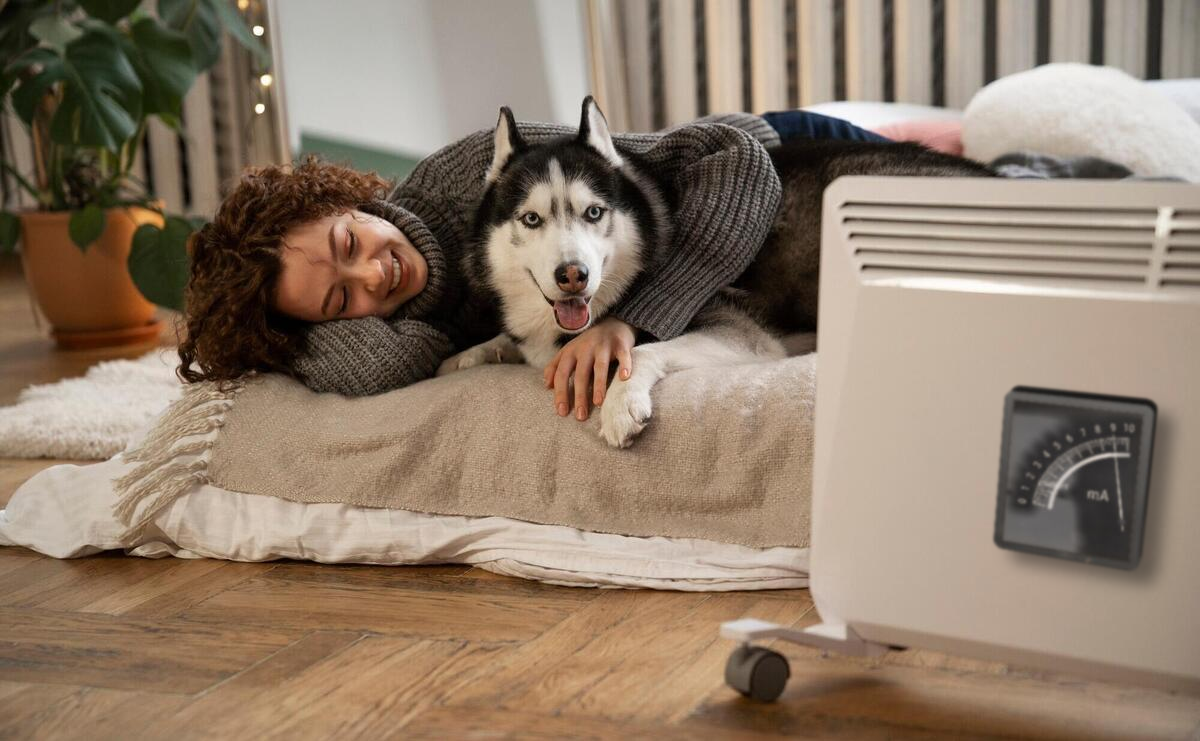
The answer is {"value": 9, "unit": "mA"}
